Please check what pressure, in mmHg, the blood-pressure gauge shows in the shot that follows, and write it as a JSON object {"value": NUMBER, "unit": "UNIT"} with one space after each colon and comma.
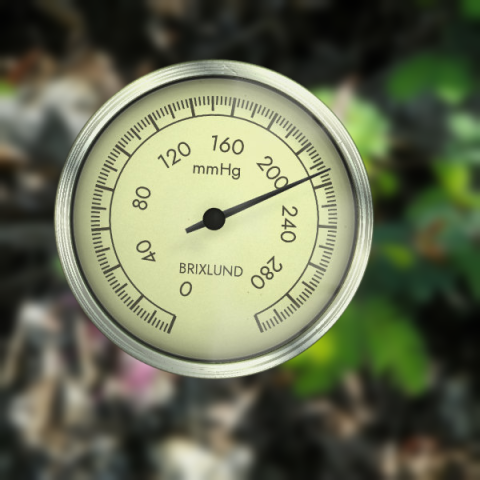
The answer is {"value": 214, "unit": "mmHg"}
